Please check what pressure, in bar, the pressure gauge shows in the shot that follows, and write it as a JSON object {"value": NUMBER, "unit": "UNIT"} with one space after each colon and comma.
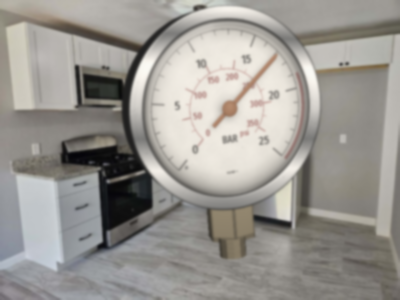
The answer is {"value": 17, "unit": "bar"}
